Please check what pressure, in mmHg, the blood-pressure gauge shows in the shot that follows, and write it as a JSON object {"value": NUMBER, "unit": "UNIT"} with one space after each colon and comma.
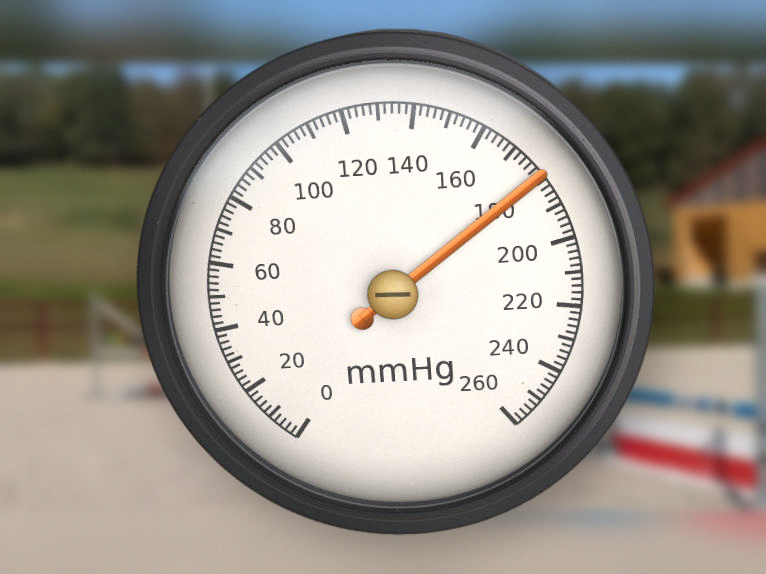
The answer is {"value": 180, "unit": "mmHg"}
